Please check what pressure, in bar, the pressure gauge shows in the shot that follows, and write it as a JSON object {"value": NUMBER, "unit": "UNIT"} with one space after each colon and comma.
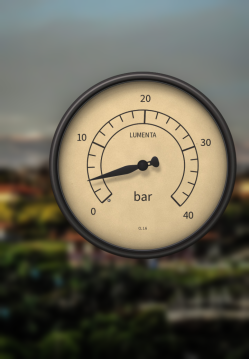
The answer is {"value": 4, "unit": "bar"}
